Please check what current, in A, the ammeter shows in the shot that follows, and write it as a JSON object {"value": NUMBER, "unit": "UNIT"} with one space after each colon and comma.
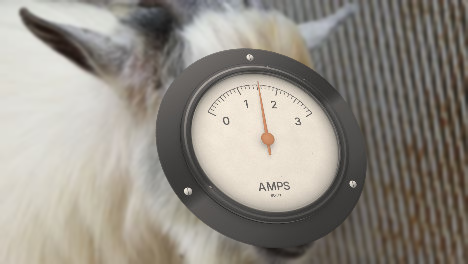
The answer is {"value": 1.5, "unit": "A"}
